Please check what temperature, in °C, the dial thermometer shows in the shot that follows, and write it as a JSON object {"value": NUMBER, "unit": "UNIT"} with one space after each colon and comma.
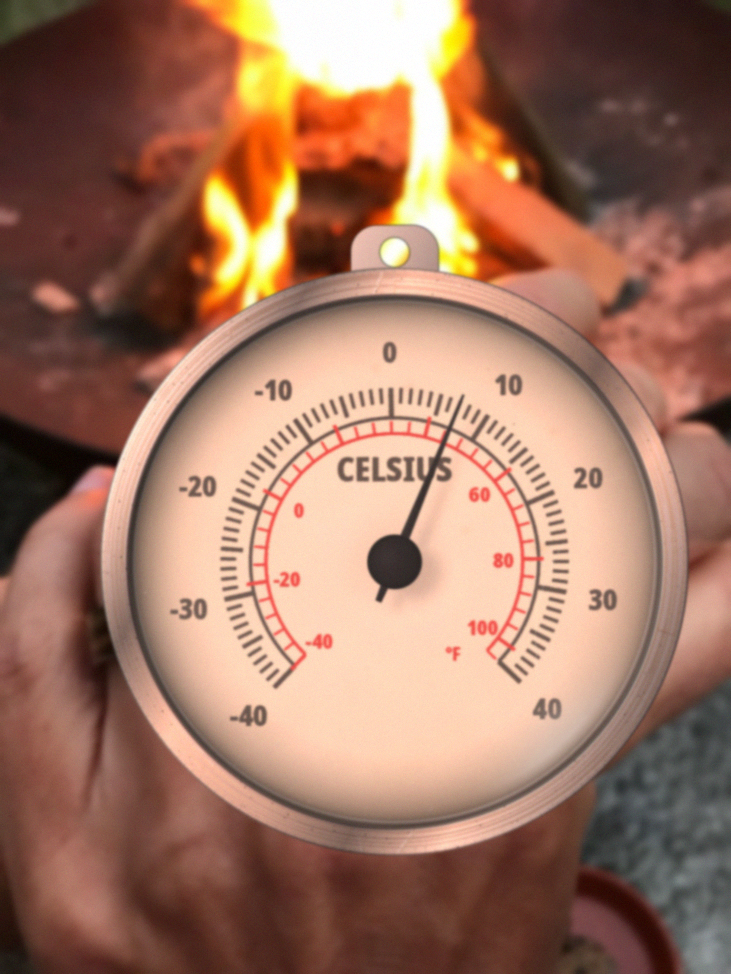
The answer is {"value": 7, "unit": "°C"}
